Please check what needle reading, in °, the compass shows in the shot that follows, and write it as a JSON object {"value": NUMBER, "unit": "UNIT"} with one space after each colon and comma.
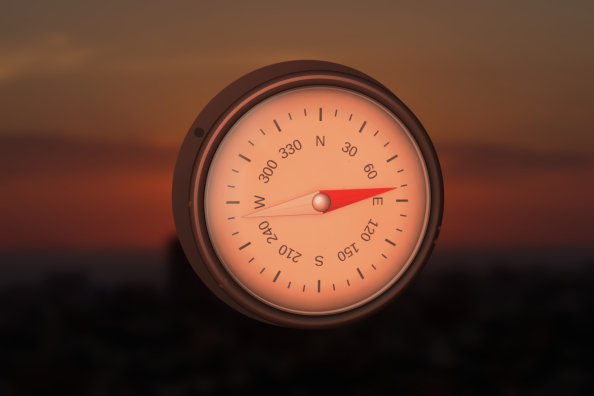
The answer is {"value": 80, "unit": "°"}
